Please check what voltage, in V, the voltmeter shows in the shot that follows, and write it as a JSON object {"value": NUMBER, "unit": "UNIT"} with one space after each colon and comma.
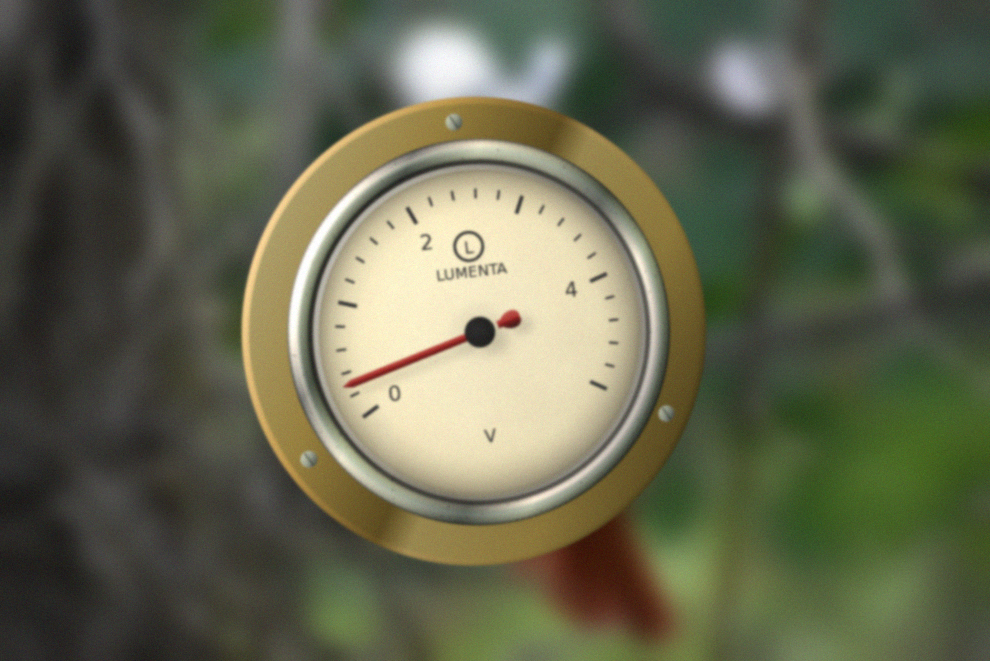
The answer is {"value": 0.3, "unit": "V"}
